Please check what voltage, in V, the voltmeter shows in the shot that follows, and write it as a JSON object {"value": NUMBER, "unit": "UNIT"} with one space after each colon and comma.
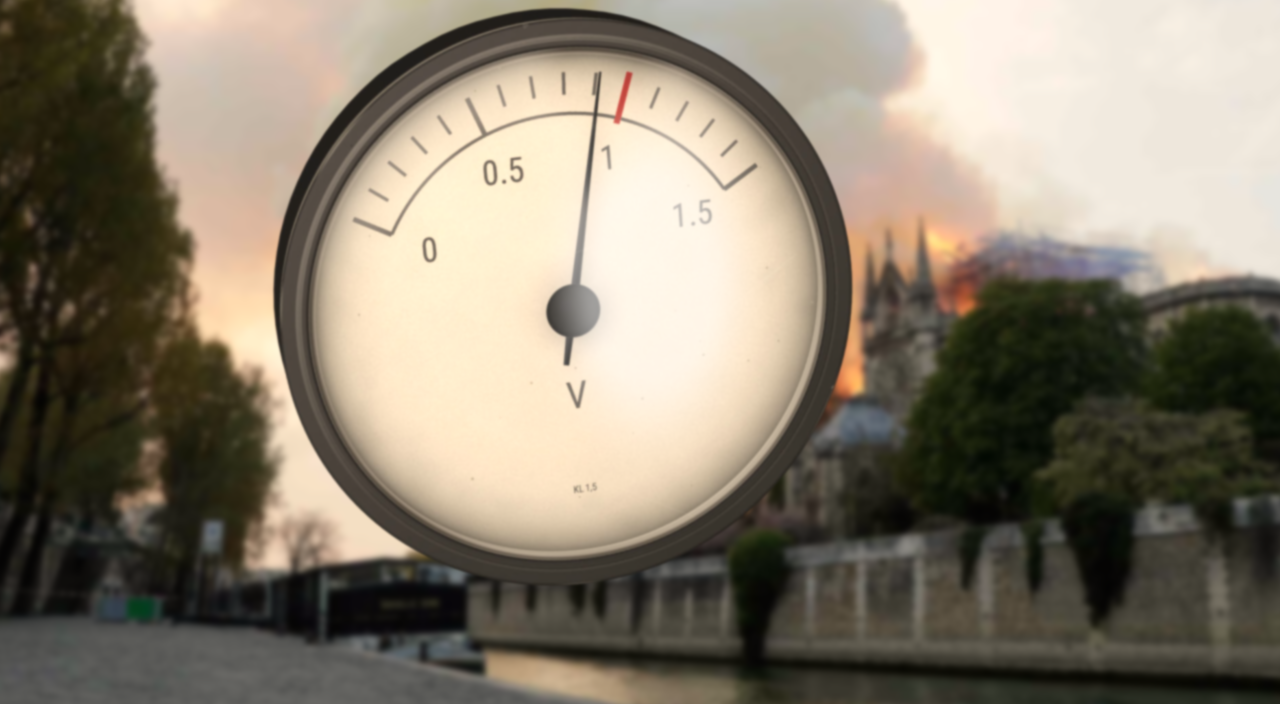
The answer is {"value": 0.9, "unit": "V"}
